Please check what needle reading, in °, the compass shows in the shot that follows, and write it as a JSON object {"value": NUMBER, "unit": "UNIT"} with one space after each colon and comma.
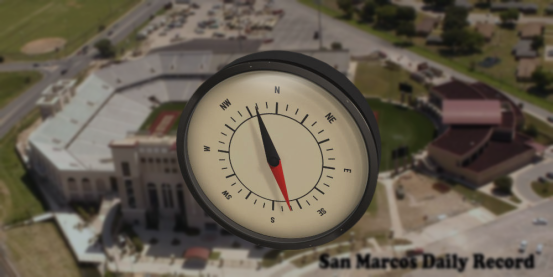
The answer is {"value": 160, "unit": "°"}
